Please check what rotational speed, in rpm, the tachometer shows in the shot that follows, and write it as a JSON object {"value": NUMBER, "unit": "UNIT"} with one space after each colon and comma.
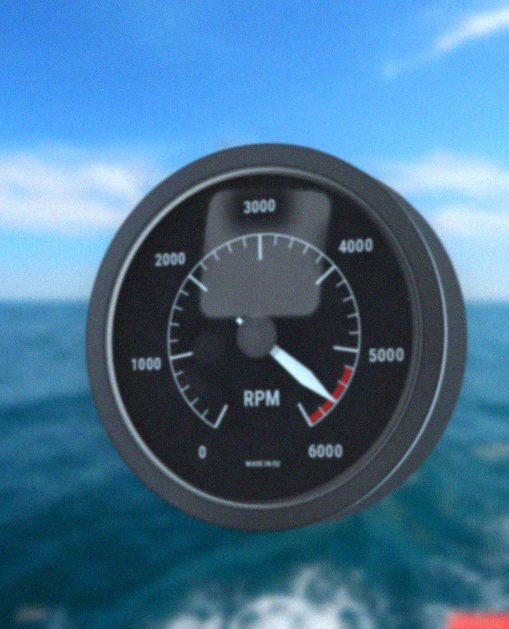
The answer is {"value": 5600, "unit": "rpm"}
